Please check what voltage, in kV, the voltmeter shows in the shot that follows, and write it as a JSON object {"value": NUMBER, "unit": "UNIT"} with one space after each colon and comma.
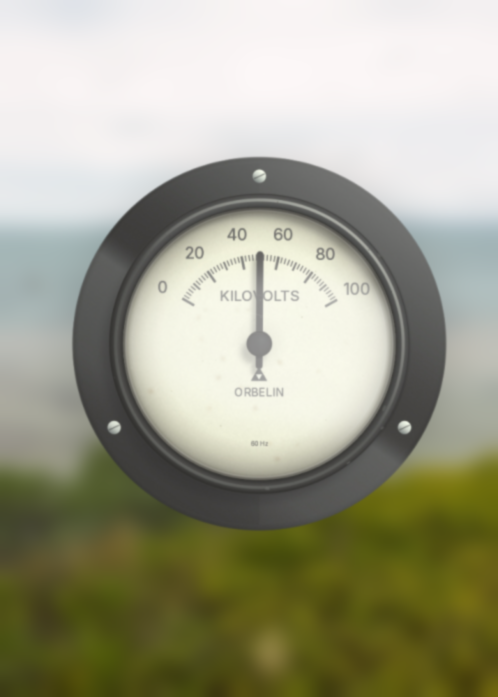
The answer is {"value": 50, "unit": "kV"}
